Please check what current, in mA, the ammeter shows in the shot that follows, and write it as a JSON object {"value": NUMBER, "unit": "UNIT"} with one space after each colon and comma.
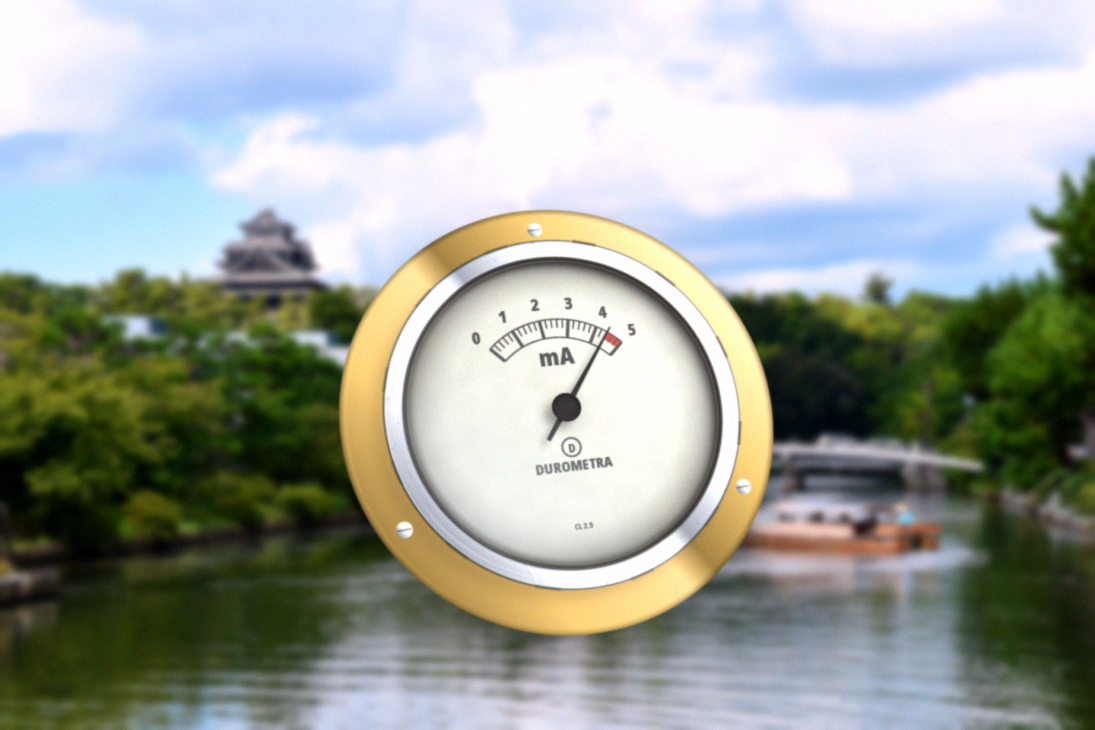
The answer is {"value": 4.4, "unit": "mA"}
